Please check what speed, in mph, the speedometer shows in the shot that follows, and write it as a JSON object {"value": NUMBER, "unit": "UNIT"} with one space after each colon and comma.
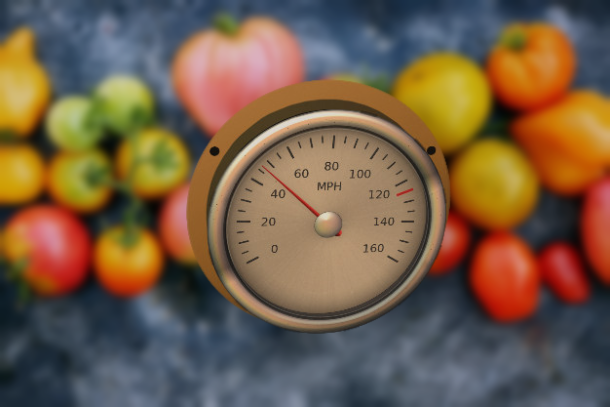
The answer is {"value": 47.5, "unit": "mph"}
